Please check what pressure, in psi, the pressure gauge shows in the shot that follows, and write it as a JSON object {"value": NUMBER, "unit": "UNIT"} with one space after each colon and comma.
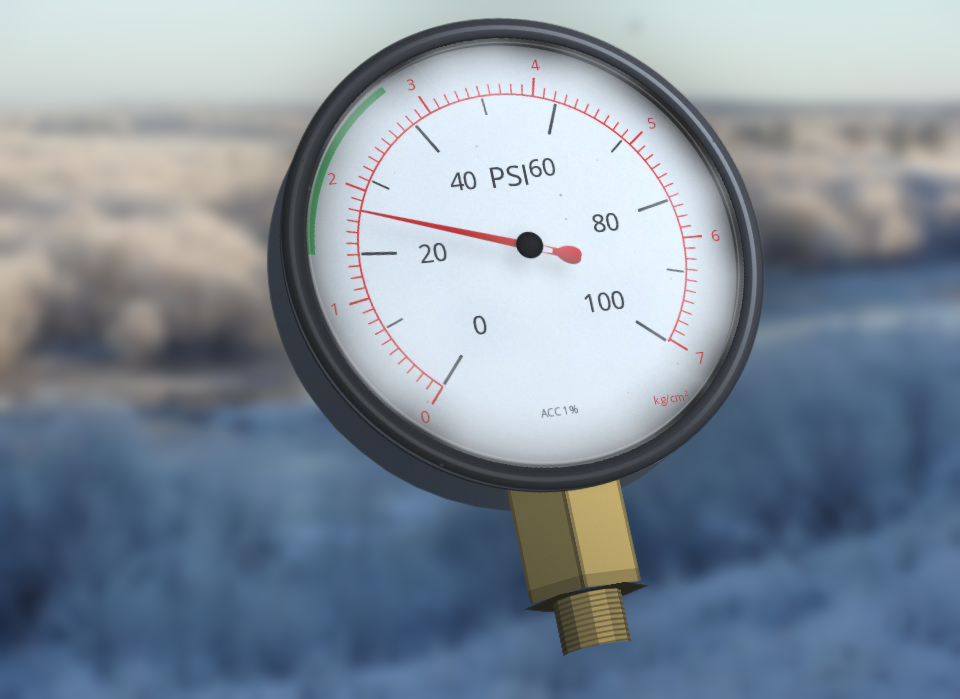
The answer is {"value": 25, "unit": "psi"}
